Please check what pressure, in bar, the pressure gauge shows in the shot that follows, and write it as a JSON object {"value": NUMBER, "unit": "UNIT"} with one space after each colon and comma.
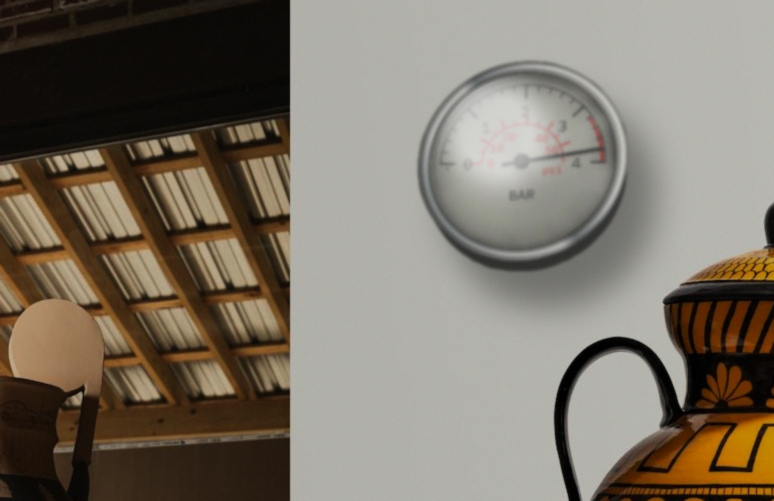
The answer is {"value": 3.8, "unit": "bar"}
